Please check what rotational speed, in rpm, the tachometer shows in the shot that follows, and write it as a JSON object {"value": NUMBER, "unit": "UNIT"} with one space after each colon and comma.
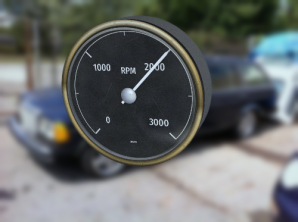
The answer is {"value": 2000, "unit": "rpm"}
